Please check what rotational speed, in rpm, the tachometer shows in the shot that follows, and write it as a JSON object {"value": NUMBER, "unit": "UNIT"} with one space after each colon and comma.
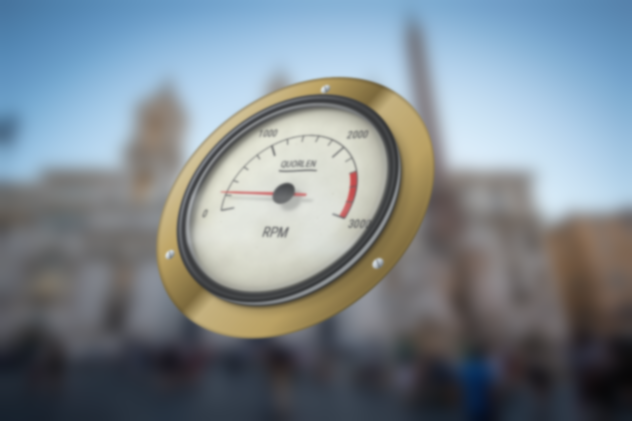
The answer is {"value": 200, "unit": "rpm"}
